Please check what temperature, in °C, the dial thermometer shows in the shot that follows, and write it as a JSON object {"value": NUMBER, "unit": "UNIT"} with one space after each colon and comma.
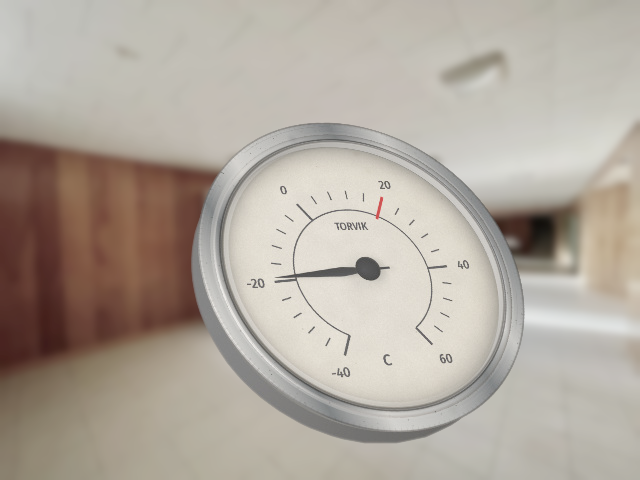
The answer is {"value": -20, "unit": "°C"}
